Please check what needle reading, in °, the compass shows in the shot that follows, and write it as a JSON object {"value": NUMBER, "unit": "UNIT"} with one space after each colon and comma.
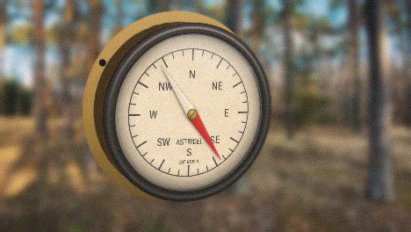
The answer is {"value": 145, "unit": "°"}
